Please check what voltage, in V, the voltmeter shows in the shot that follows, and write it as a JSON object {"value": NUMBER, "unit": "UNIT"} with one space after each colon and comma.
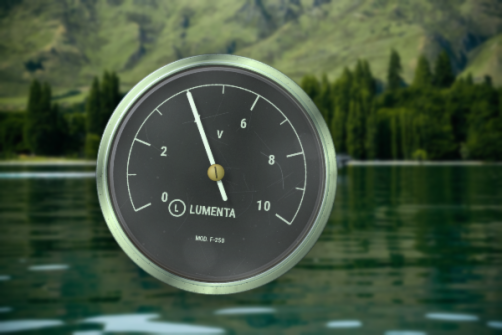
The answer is {"value": 4, "unit": "V"}
